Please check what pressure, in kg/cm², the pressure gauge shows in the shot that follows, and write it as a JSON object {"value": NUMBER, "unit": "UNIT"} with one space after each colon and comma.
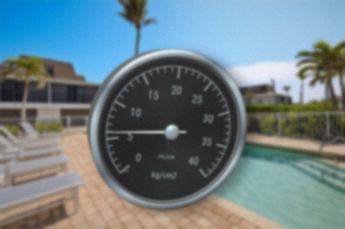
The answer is {"value": 6, "unit": "kg/cm²"}
